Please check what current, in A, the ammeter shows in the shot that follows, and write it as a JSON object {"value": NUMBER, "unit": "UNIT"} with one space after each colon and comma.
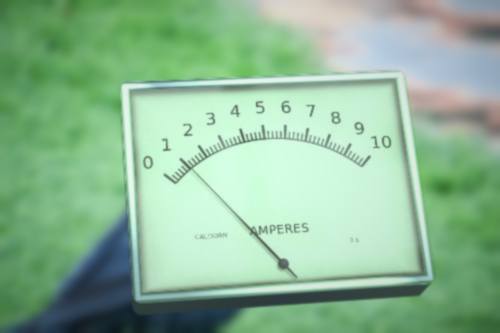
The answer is {"value": 1, "unit": "A"}
